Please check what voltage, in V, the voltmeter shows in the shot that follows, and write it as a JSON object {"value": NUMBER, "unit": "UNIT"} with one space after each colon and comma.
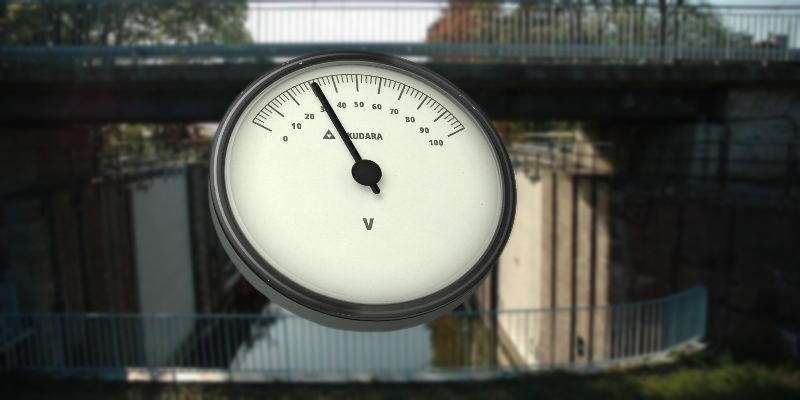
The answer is {"value": 30, "unit": "V"}
